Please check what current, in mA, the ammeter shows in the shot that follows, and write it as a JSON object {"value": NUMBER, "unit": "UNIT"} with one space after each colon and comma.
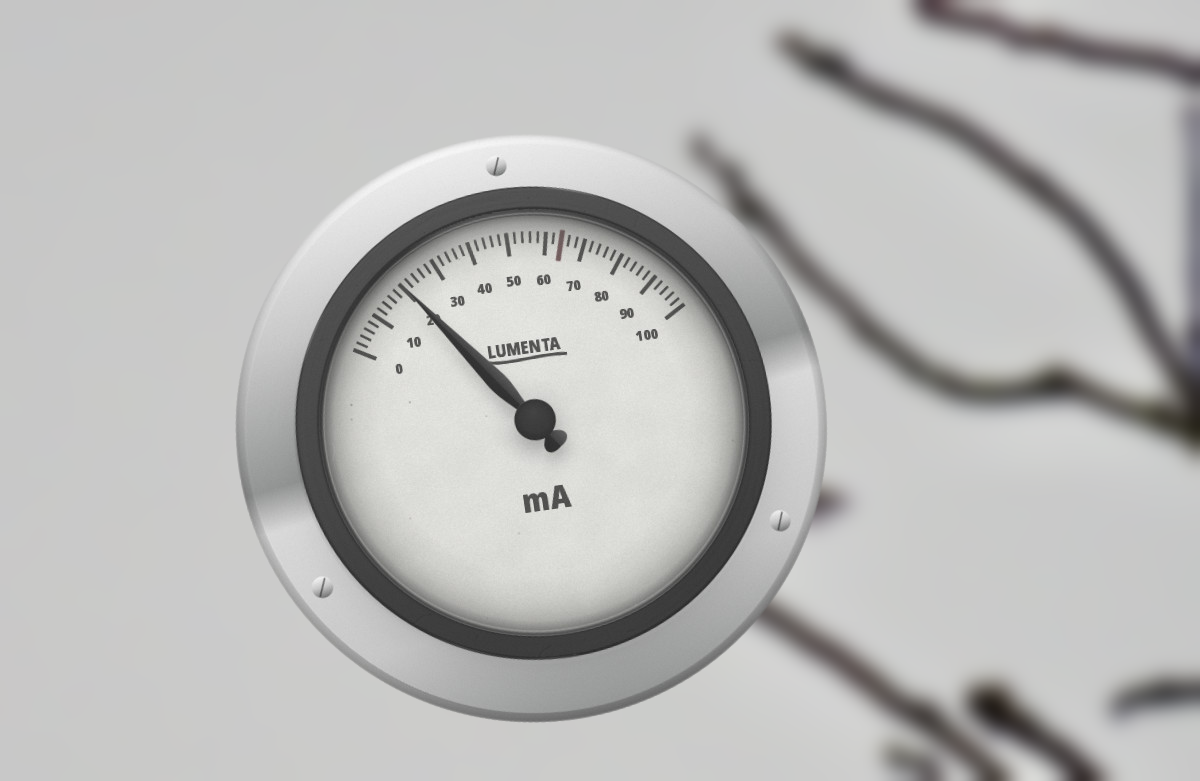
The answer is {"value": 20, "unit": "mA"}
